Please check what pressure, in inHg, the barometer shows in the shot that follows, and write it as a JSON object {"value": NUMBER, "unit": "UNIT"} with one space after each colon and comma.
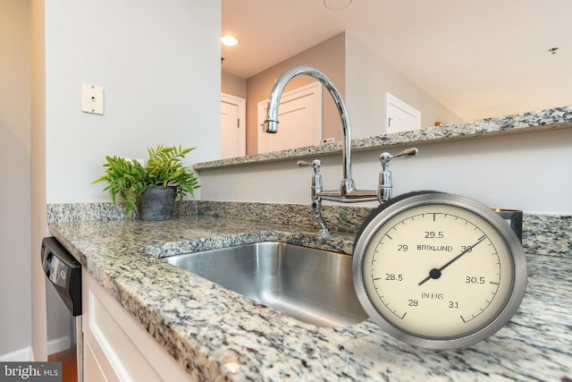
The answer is {"value": 30, "unit": "inHg"}
